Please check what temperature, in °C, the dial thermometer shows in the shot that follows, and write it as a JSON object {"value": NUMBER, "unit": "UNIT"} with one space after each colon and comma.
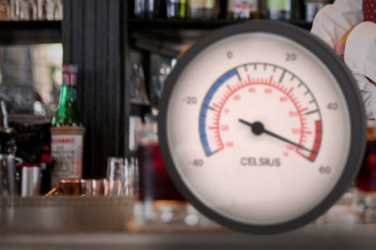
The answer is {"value": 56, "unit": "°C"}
